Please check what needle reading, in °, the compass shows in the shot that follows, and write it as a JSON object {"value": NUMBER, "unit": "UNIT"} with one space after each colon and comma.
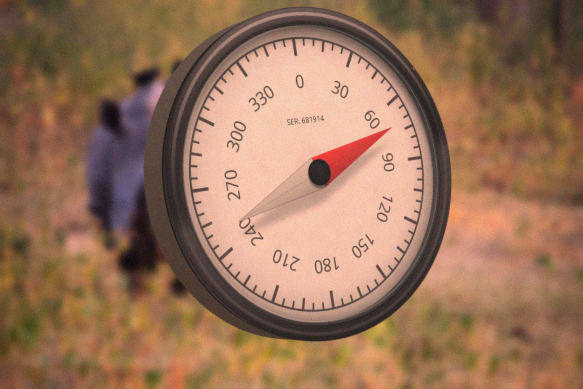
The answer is {"value": 70, "unit": "°"}
